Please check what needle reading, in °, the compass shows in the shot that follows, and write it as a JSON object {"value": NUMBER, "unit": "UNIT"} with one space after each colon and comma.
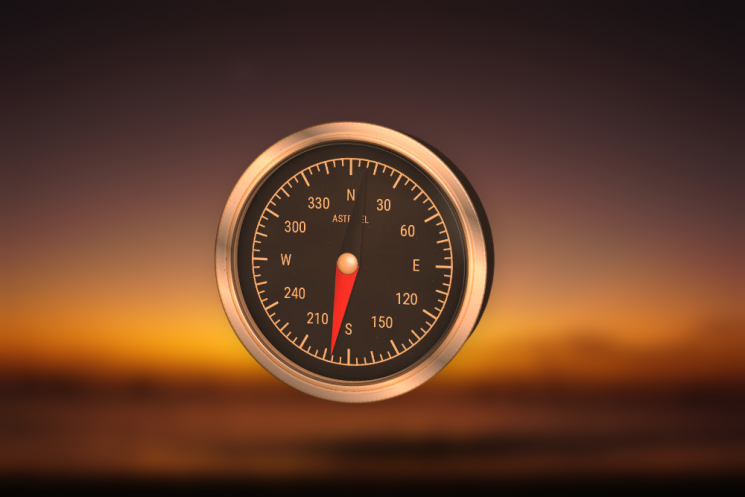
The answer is {"value": 190, "unit": "°"}
